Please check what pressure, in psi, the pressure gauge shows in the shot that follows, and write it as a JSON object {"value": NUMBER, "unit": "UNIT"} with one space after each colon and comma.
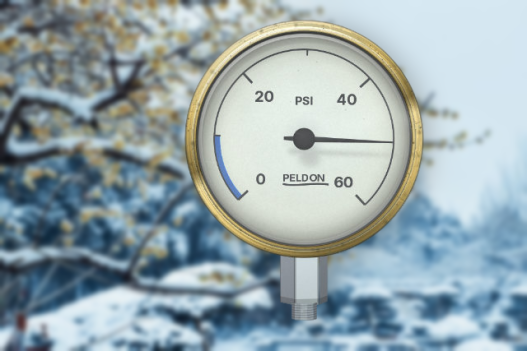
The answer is {"value": 50, "unit": "psi"}
